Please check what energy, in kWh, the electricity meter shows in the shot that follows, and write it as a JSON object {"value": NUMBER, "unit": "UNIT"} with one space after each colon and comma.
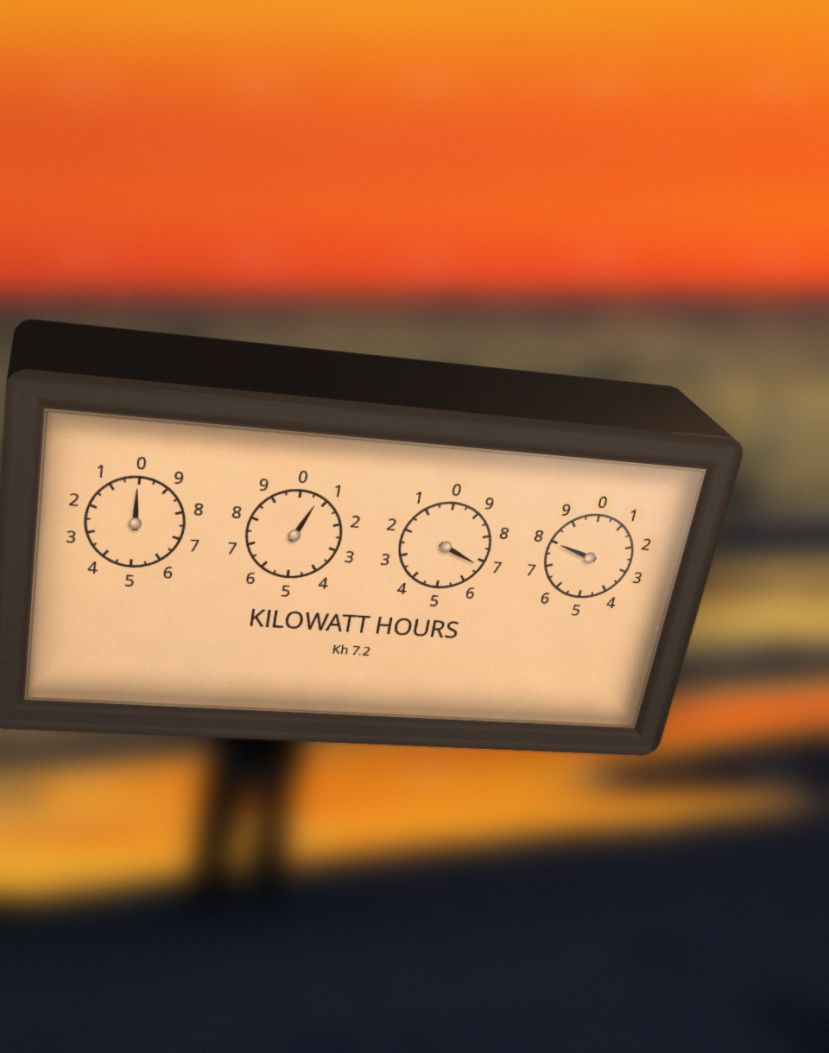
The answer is {"value": 68, "unit": "kWh"}
